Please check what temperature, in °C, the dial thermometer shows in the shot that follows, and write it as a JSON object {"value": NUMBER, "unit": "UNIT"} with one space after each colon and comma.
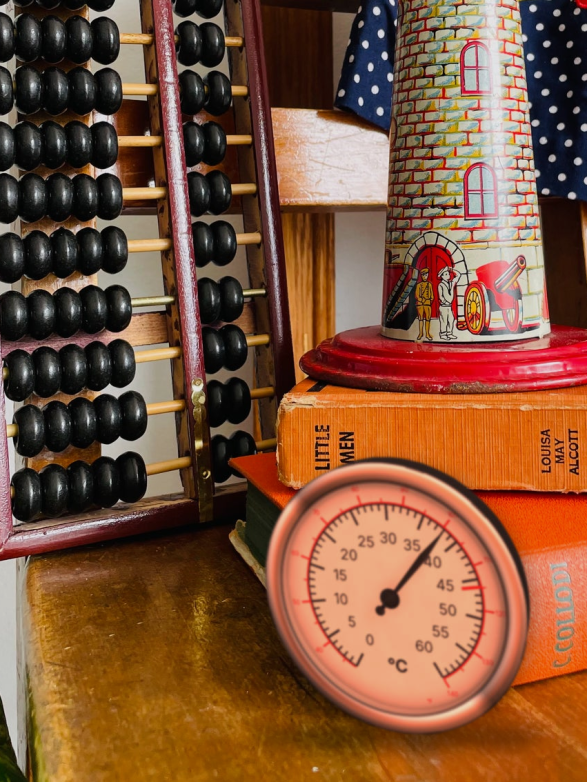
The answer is {"value": 38, "unit": "°C"}
